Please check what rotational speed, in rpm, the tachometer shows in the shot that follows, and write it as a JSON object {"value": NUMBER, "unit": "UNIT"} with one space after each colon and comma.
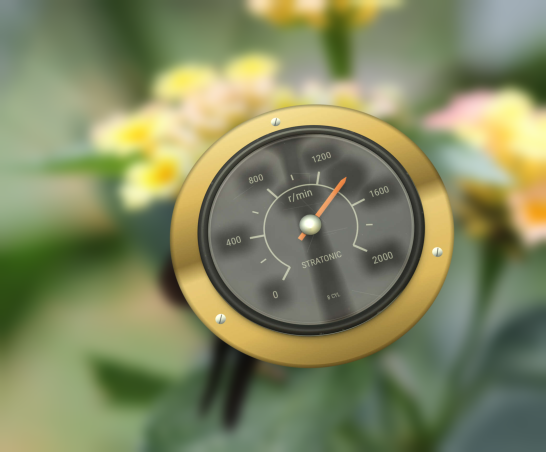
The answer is {"value": 1400, "unit": "rpm"}
